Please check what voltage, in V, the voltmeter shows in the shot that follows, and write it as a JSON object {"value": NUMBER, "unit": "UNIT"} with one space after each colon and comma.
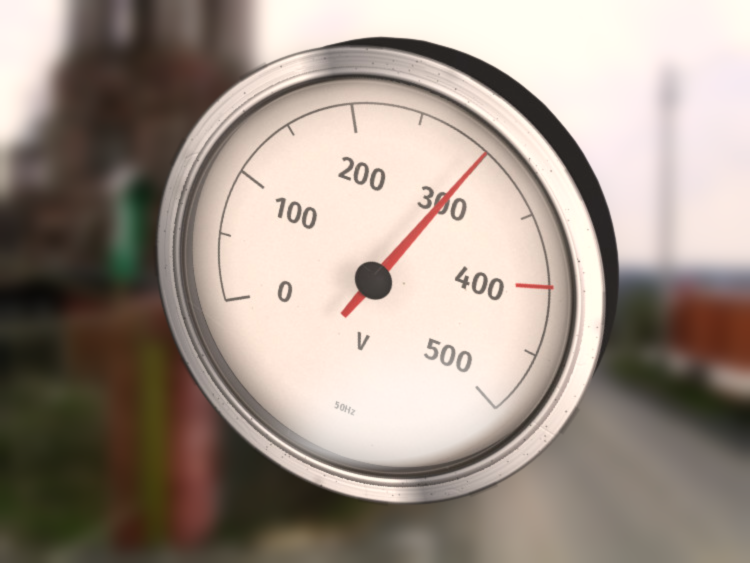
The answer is {"value": 300, "unit": "V"}
